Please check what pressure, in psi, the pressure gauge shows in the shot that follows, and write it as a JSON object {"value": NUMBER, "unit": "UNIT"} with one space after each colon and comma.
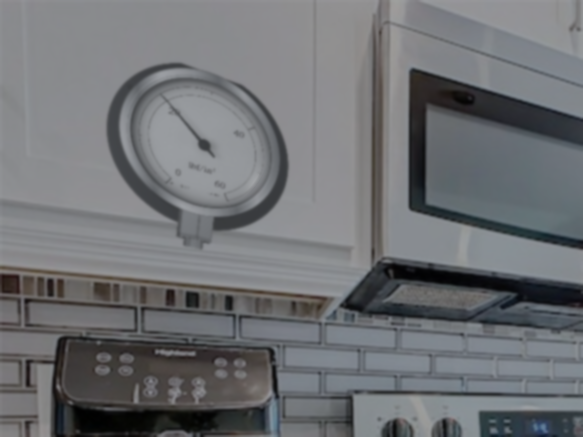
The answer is {"value": 20, "unit": "psi"}
